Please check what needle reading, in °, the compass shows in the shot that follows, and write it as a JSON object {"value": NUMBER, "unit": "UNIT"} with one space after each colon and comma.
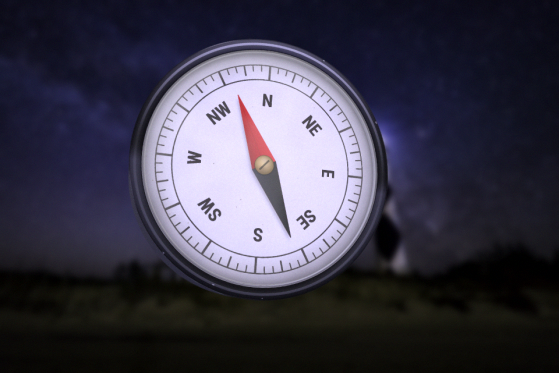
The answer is {"value": 335, "unit": "°"}
